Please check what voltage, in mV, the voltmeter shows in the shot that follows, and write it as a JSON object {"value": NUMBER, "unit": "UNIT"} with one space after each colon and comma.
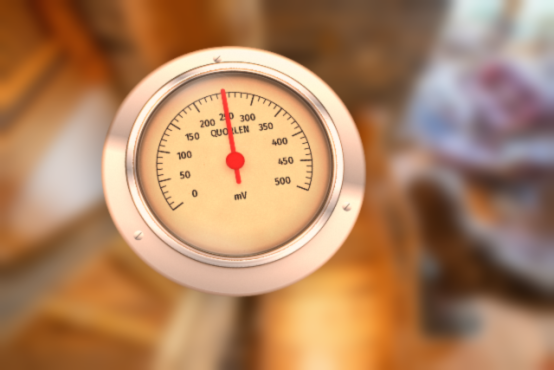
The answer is {"value": 250, "unit": "mV"}
